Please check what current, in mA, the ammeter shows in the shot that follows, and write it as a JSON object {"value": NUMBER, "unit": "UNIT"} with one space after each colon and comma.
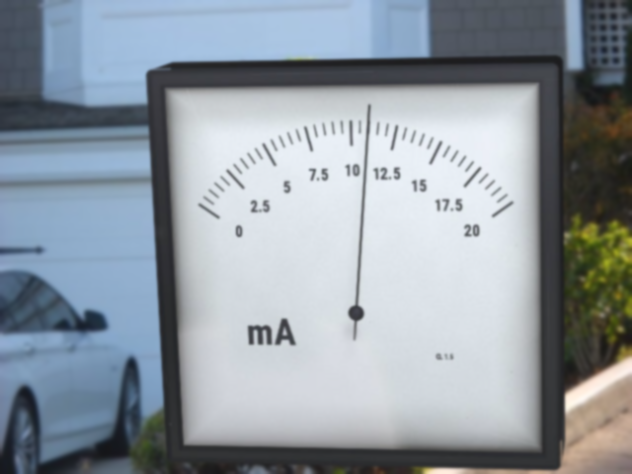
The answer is {"value": 11, "unit": "mA"}
